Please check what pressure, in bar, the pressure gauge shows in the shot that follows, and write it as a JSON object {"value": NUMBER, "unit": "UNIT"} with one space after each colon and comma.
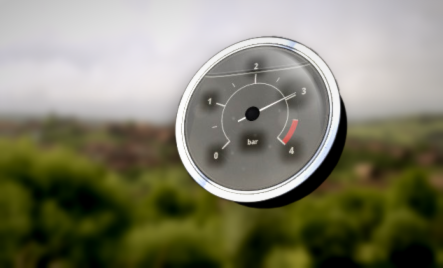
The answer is {"value": 3, "unit": "bar"}
